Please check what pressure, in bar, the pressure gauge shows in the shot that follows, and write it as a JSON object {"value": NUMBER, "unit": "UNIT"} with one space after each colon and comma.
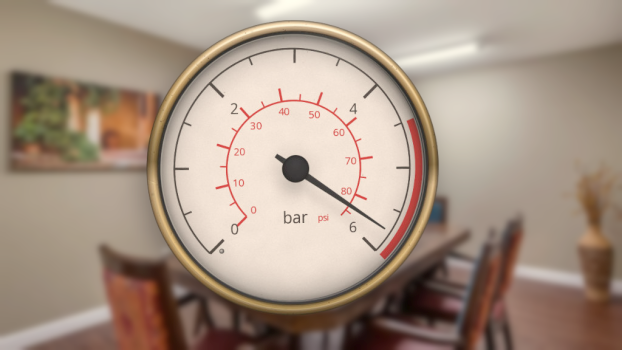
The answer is {"value": 5.75, "unit": "bar"}
